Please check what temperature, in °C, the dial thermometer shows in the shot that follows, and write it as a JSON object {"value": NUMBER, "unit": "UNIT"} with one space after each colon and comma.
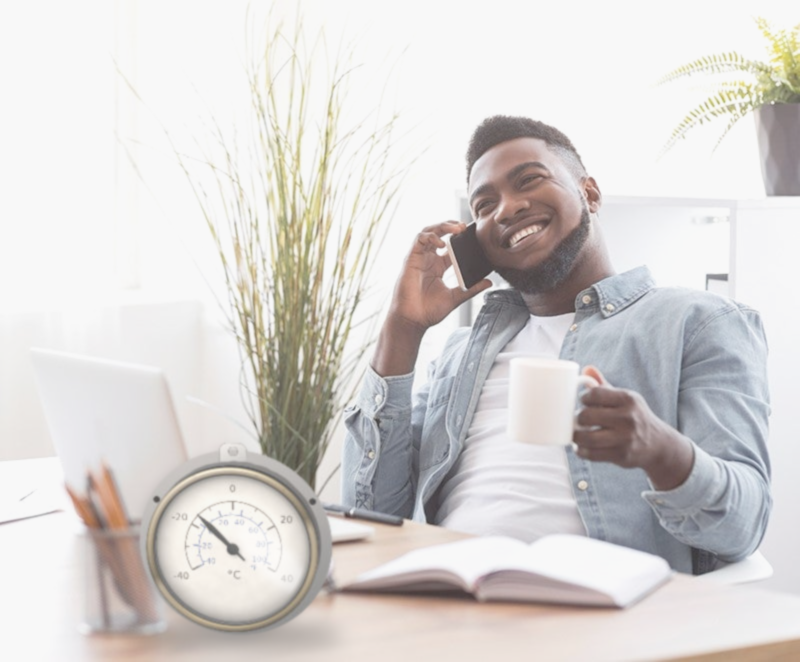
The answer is {"value": -15, "unit": "°C"}
